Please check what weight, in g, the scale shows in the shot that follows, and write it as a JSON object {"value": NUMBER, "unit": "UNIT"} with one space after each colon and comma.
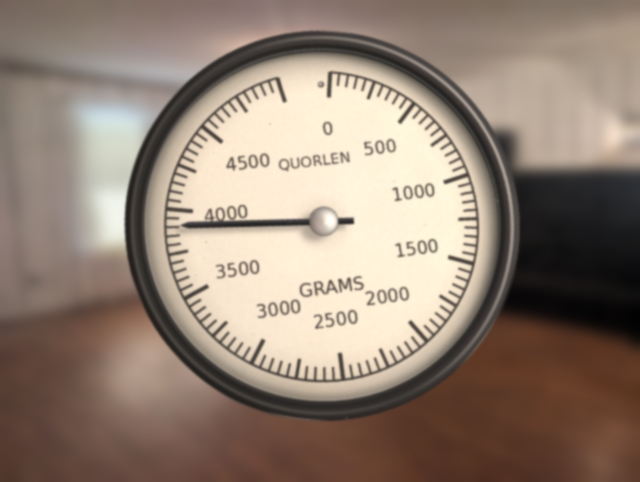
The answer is {"value": 3900, "unit": "g"}
